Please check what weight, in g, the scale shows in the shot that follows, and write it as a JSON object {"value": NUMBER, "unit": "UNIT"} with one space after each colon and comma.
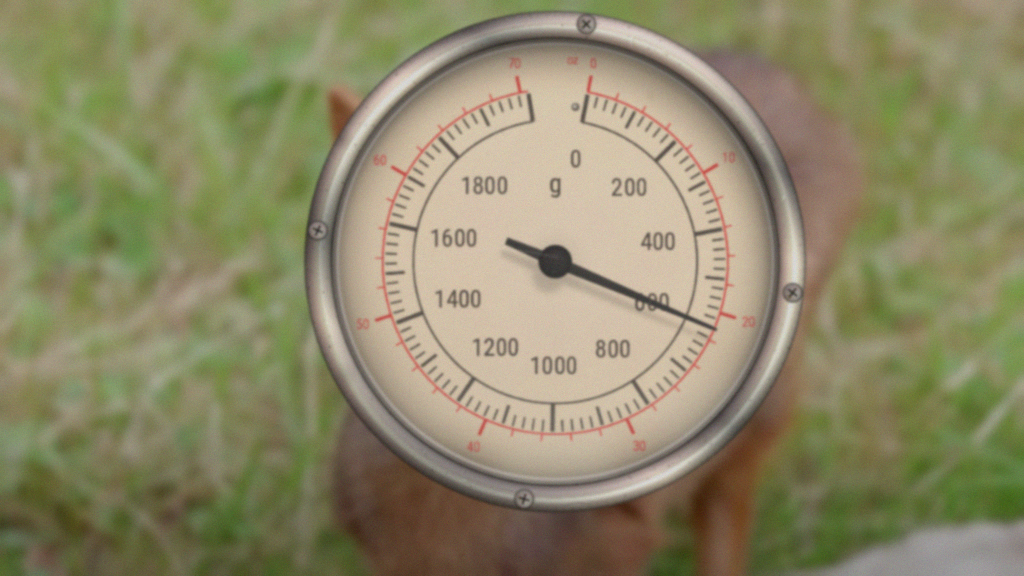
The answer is {"value": 600, "unit": "g"}
